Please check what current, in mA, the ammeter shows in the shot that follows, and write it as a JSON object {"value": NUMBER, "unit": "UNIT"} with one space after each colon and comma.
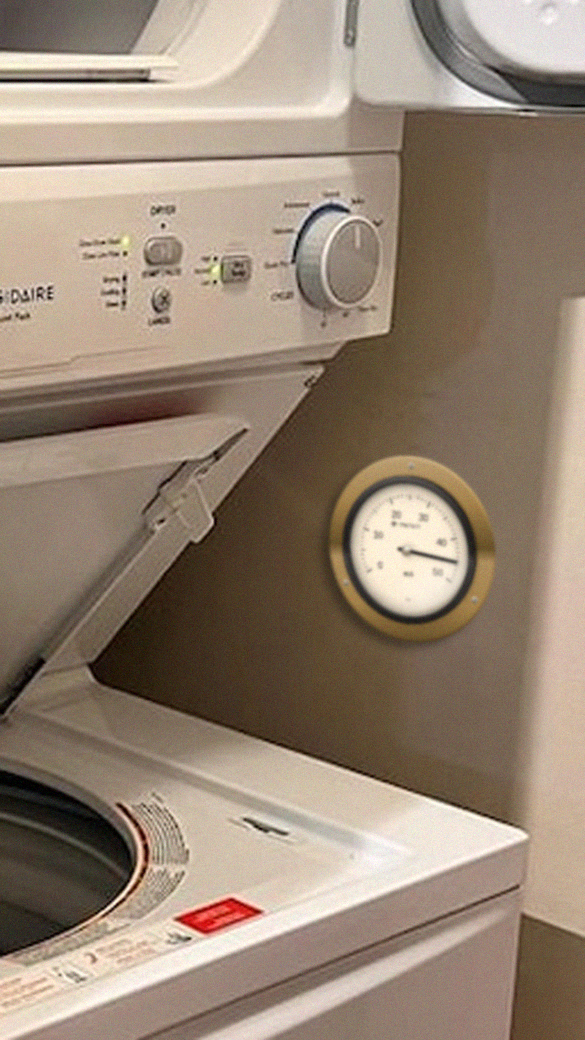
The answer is {"value": 45, "unit": "mA"}
